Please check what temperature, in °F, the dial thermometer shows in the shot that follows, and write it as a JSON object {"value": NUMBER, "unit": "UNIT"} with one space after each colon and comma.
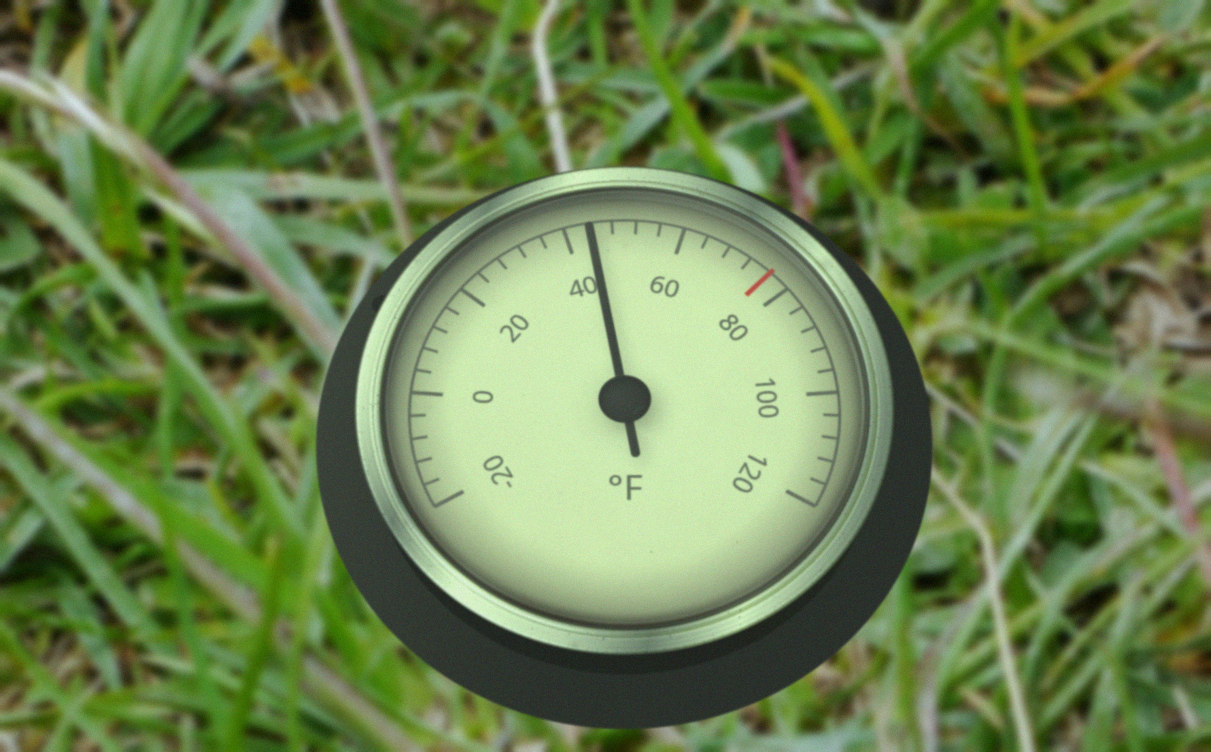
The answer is {"value": 44, "unit": "°F"}
